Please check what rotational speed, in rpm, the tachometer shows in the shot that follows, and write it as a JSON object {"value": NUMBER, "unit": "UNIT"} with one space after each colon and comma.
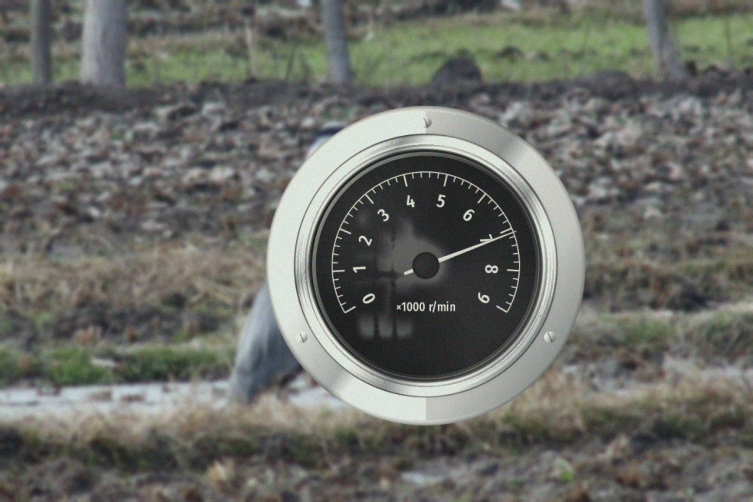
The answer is {"value": 7100, "unit": "rpm"}
